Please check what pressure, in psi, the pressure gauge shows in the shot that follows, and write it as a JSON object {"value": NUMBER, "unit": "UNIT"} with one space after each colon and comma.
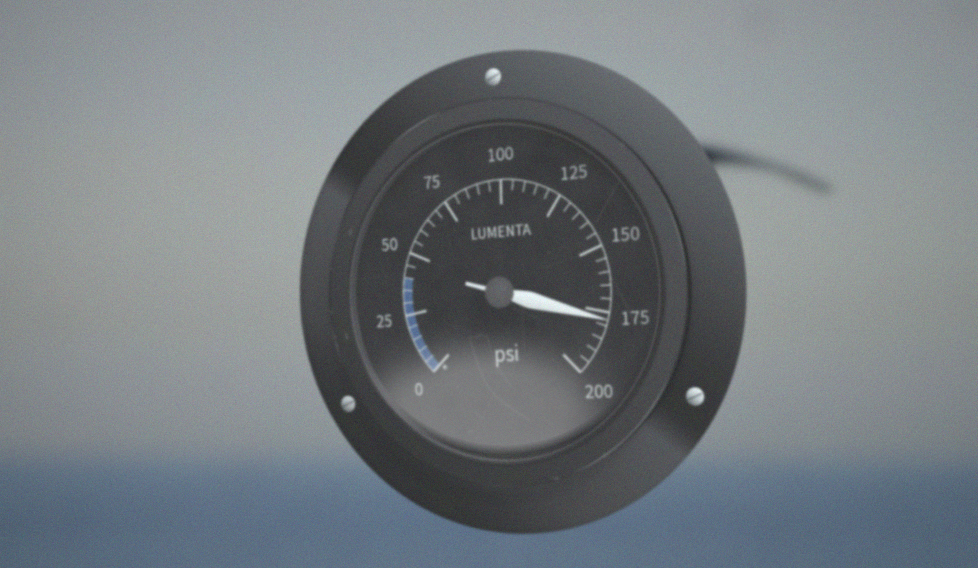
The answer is {"value": 177.5, "unit": "psi"}
